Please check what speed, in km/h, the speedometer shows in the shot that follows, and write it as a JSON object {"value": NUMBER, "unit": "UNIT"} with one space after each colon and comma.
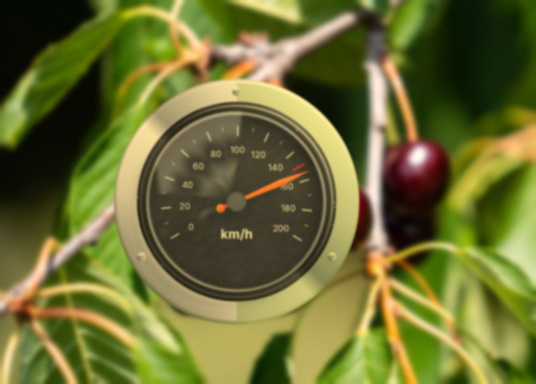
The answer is {"value": 155, "unit": "km/h"}
